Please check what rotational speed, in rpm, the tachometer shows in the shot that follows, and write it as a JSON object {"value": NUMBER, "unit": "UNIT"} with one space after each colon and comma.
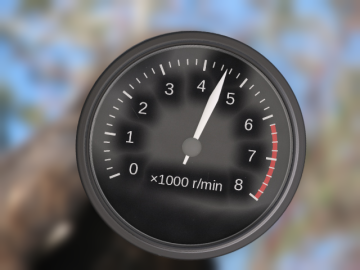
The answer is {"value": 4500, "unit": "rpm"}
